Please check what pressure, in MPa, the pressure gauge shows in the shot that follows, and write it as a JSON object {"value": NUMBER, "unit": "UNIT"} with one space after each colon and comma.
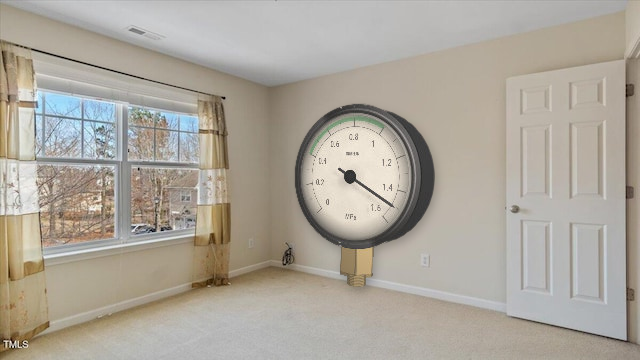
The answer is {"value": 1.5, "unit": "MPa"}
